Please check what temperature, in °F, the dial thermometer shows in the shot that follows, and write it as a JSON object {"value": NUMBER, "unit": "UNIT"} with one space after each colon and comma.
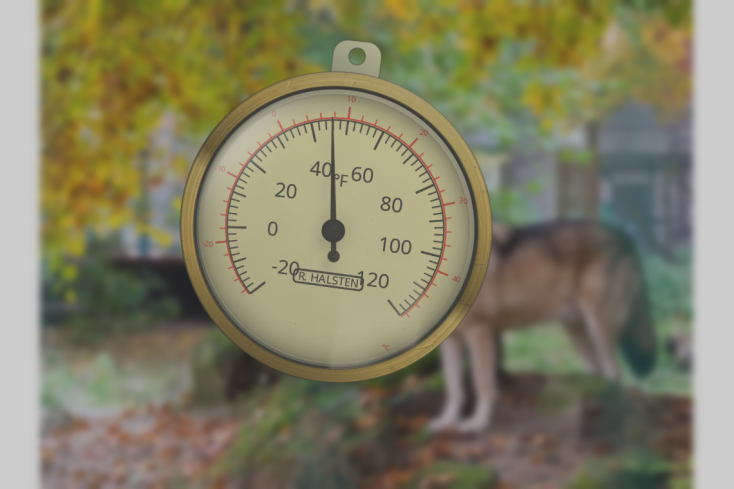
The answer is {"value": 46, "unit": "°F"}
